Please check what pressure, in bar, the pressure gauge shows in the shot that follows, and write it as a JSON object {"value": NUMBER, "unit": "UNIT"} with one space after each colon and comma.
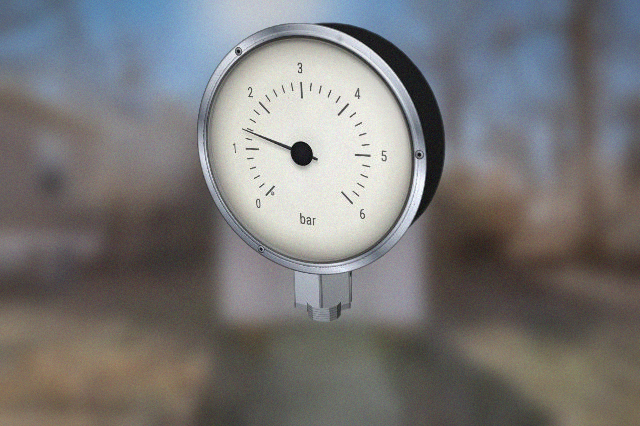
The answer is {"value": 1.4, "unit": "bar"}
